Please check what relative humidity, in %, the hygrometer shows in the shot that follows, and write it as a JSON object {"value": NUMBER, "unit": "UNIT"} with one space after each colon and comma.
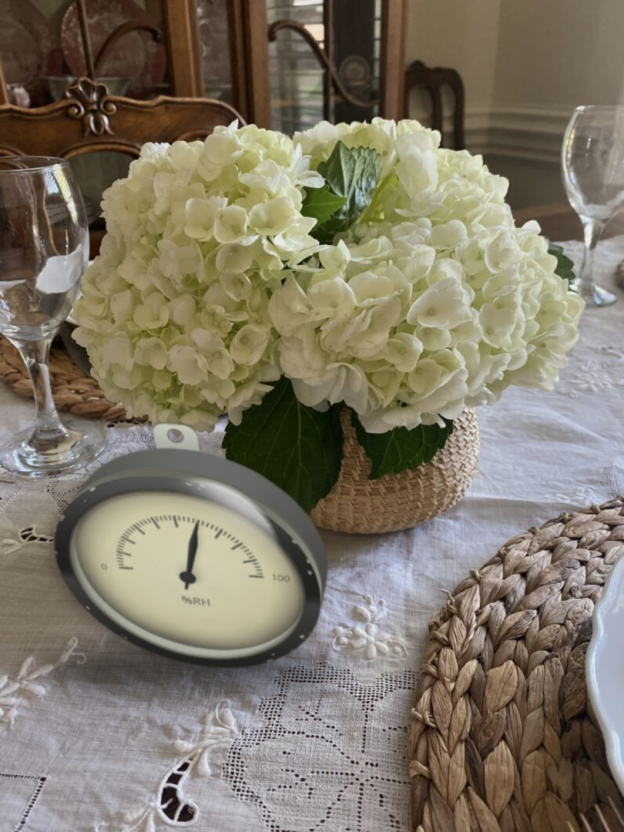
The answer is {"value": 60, "unit": "%"}
